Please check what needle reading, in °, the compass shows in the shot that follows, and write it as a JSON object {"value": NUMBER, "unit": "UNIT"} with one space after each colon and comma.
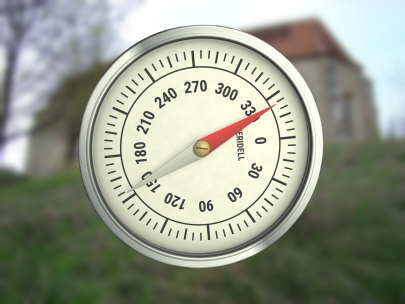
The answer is {"value": 335, "unit": "°"}
